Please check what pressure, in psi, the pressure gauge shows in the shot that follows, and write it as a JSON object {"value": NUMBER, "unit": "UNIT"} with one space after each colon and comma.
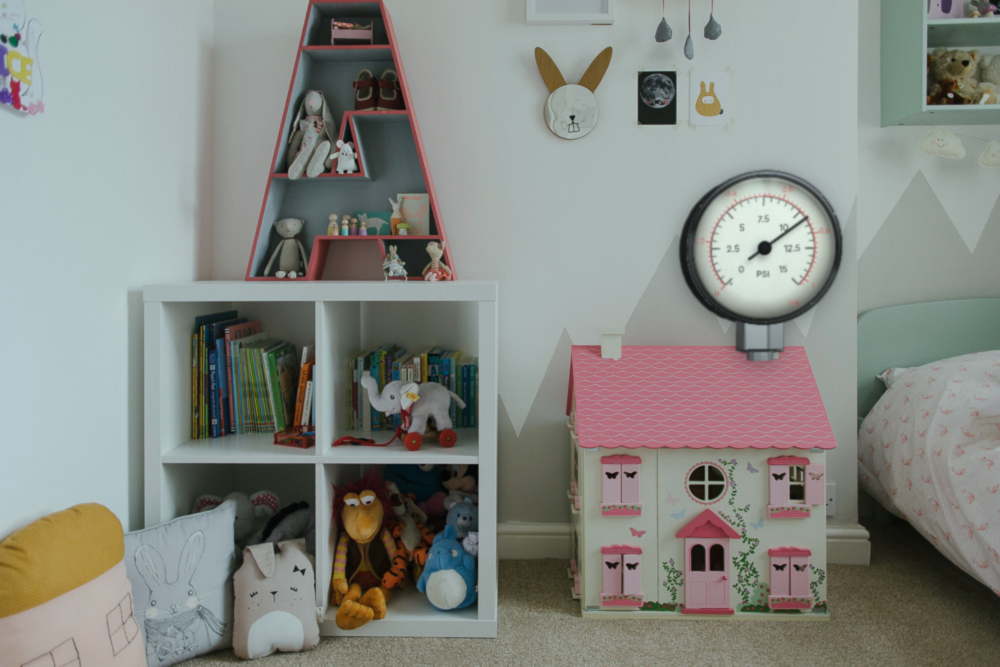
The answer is {"value": 10.5, "unit": "psi"}
